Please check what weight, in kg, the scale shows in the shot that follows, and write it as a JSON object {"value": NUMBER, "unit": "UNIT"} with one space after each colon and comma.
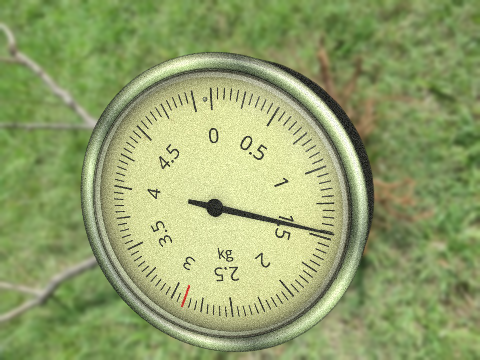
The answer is {"value": 1.45, "unit": "kg"}
